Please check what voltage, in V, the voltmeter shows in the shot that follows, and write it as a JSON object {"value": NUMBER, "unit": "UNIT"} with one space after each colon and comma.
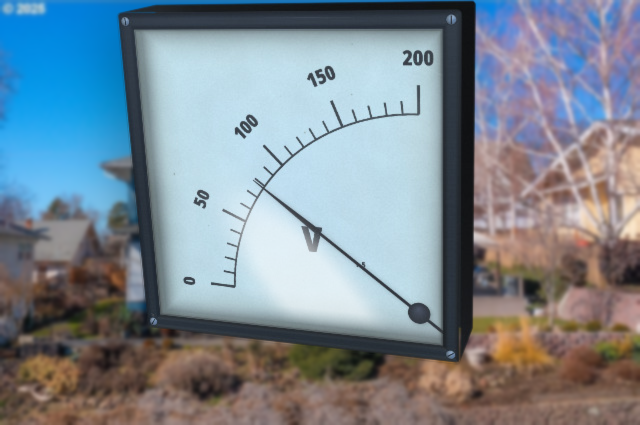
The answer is {"value": 80, "unit": "V"}
